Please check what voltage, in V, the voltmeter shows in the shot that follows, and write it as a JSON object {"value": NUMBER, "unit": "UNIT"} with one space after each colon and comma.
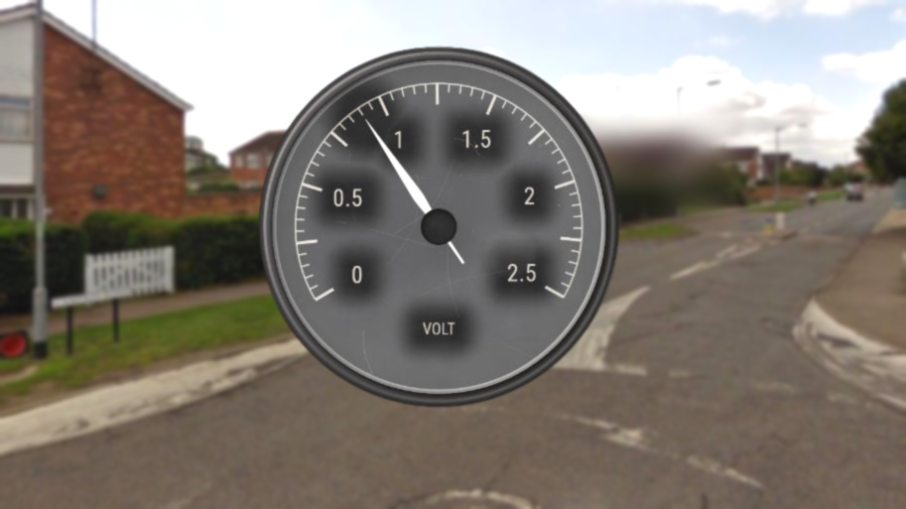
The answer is {"value": 0.9, "unit": "V"}
